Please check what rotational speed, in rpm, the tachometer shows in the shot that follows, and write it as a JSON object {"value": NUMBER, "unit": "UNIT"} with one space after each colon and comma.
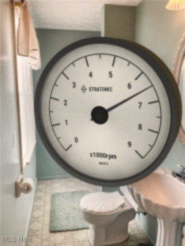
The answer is {"value": 6500, "unit": "rpm"}
